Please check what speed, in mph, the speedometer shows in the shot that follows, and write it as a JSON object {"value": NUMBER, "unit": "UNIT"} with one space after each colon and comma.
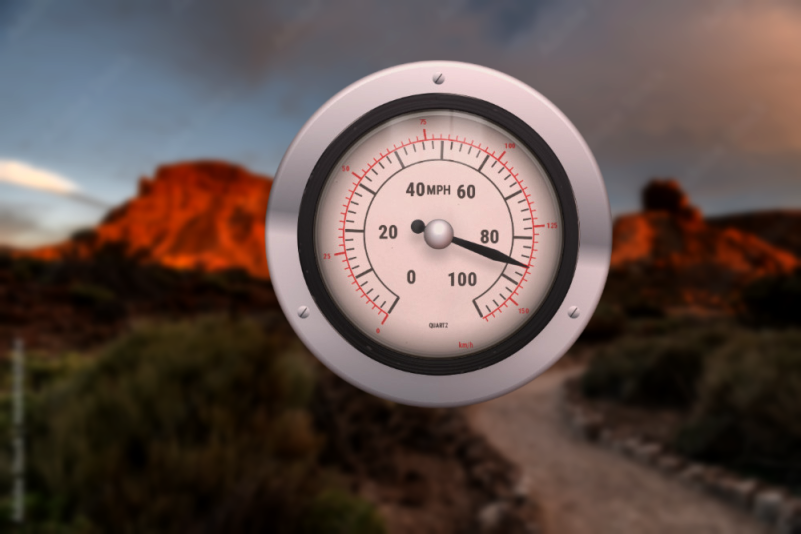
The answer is {"value": 86, "unit": "mph"}
